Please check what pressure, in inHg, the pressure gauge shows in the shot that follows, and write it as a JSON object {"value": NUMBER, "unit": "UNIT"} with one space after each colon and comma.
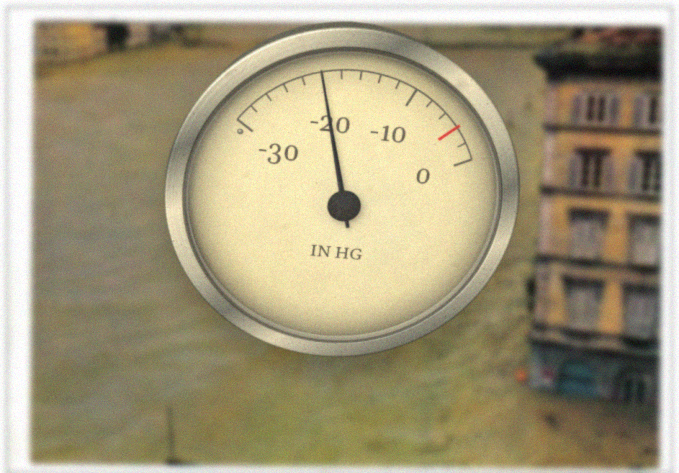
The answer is {"value": -20, "unit": "inHg"}
